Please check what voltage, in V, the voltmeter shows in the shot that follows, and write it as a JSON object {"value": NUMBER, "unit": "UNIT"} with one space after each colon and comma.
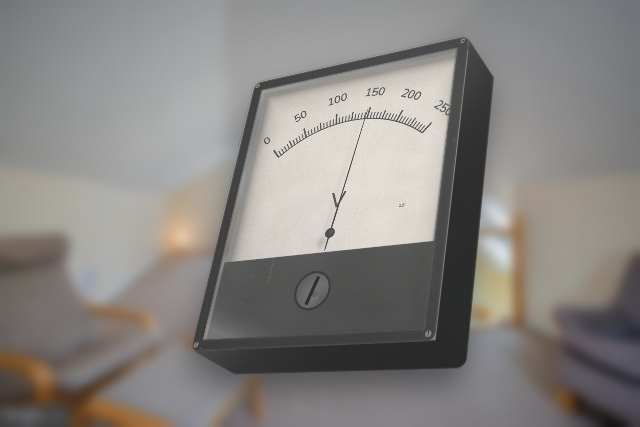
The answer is {"value": 150, "unit": "V"}
